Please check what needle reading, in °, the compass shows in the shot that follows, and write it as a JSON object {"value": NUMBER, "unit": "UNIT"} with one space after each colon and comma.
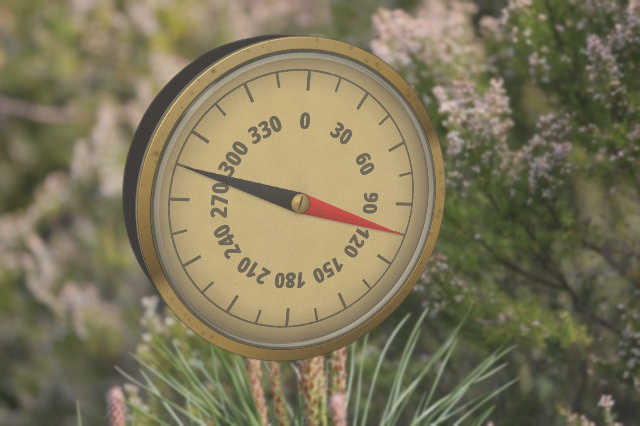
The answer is {"value": 105, "unit": "°"}
